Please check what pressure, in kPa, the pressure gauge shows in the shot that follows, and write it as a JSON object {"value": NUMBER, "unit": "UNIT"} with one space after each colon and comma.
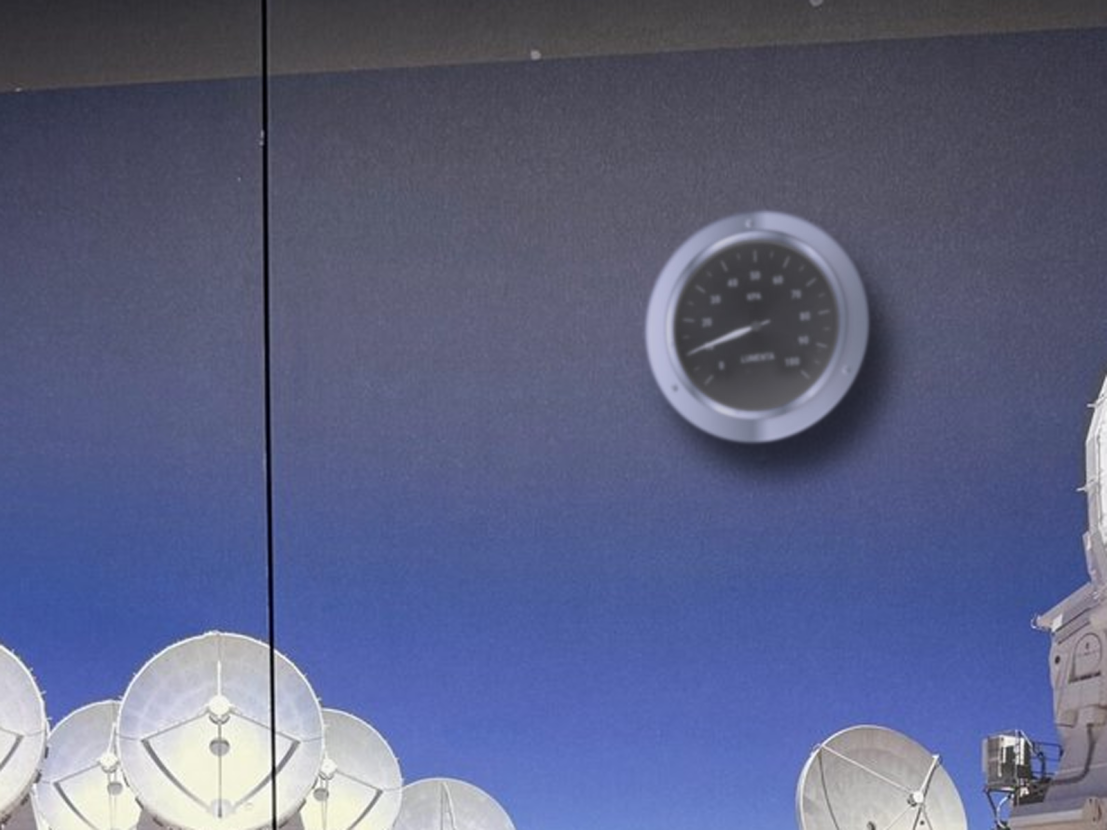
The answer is {"value": 10, "unit": "kPa"}
